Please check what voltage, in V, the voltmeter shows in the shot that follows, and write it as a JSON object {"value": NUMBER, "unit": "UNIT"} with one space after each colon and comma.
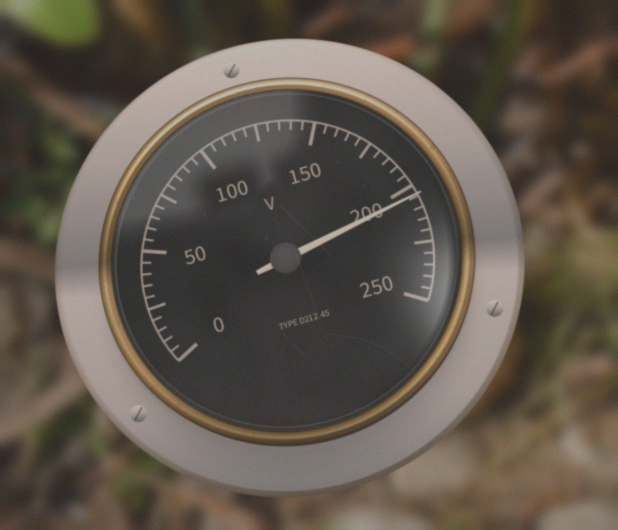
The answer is {"value": 205, "unit": "V"}
